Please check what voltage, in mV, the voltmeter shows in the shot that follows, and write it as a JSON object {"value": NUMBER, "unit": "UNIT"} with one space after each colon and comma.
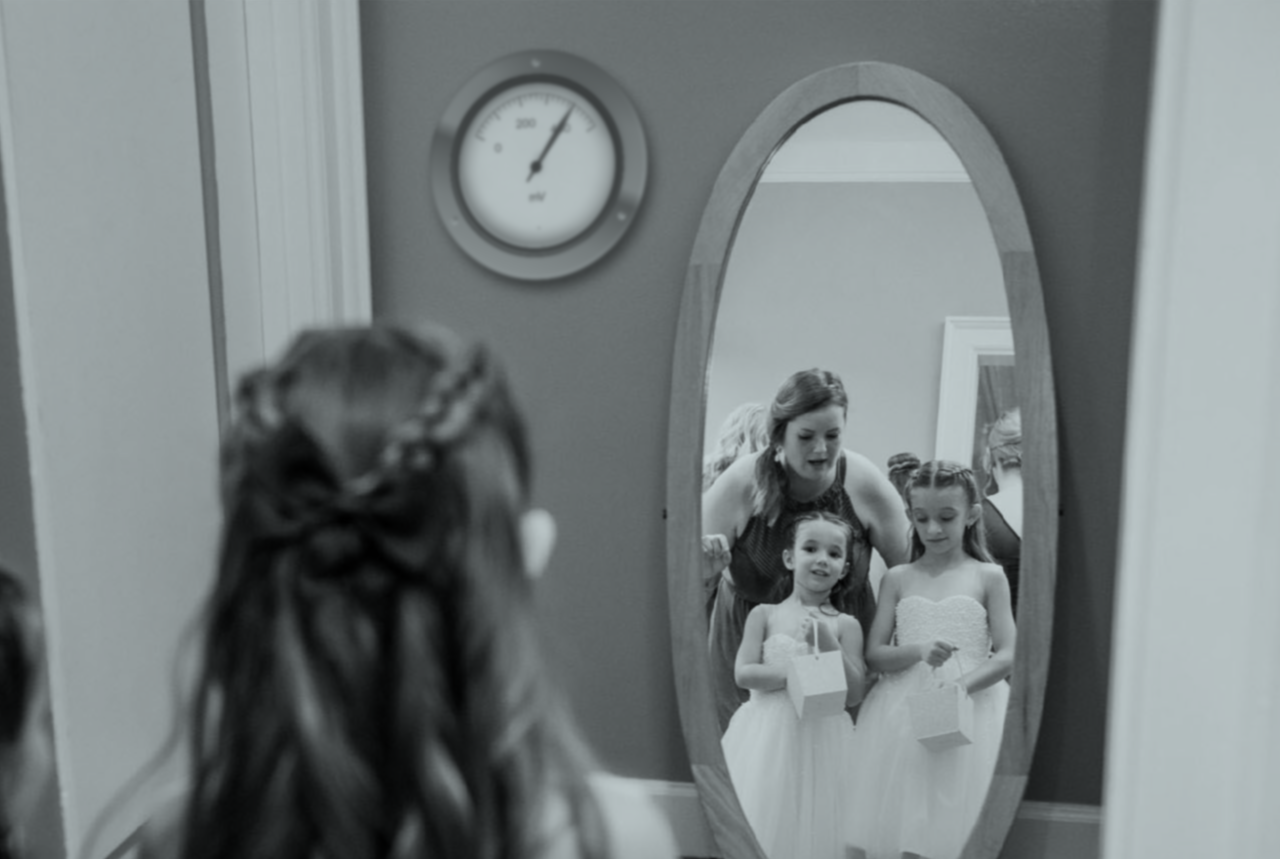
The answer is {"value": 400, "unit": "mV"}
